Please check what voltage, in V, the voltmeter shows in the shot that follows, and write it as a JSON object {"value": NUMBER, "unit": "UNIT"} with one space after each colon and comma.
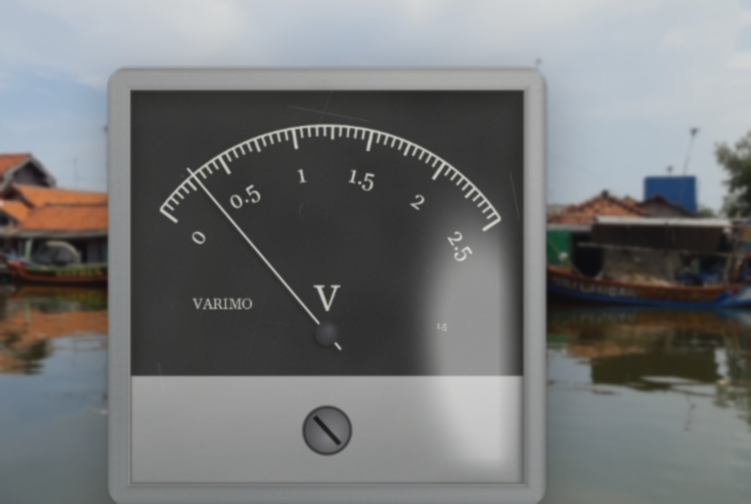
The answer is {"value": 0.3, "unit": "V"}
